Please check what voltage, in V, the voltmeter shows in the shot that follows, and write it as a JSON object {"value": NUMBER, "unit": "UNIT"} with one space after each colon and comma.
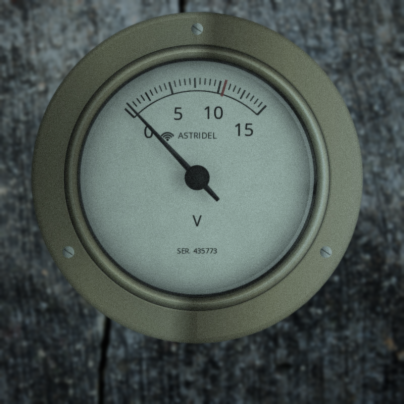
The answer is {"value": 0.5, "unit": "V"}
